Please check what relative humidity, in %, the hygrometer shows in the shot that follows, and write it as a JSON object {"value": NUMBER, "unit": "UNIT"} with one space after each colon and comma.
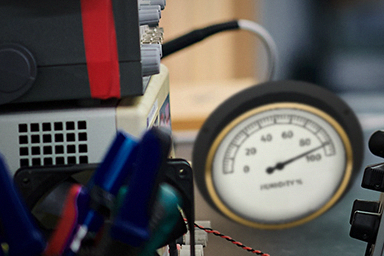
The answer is {"value": 90, "unit": "%"}
